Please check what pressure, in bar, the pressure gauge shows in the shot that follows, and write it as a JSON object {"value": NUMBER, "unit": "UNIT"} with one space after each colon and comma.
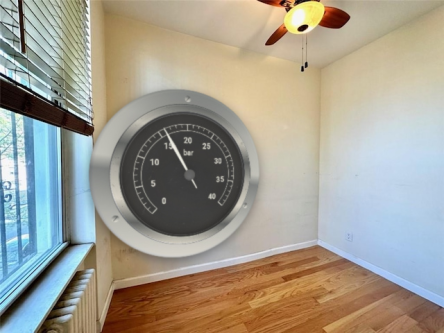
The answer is {"value": 16, "unit": "bar"}
